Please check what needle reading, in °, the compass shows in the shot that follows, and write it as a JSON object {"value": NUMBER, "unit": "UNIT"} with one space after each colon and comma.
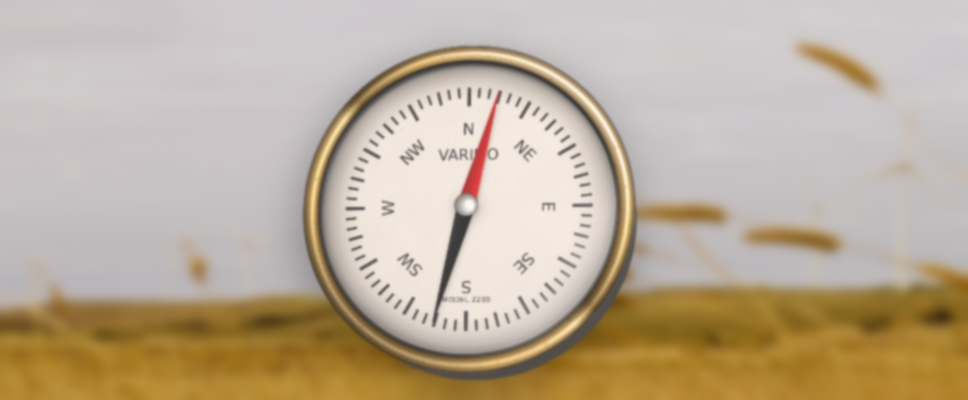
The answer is {"value": 15, "unit": "°"}
